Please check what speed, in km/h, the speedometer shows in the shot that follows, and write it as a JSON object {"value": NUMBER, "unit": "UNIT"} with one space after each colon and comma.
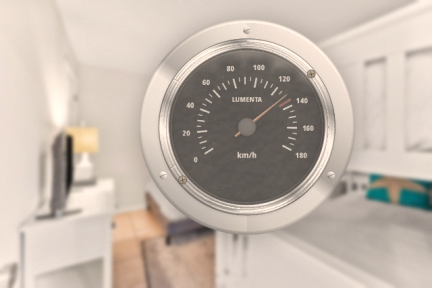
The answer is {"value": 130, "unit": "km/h"}
